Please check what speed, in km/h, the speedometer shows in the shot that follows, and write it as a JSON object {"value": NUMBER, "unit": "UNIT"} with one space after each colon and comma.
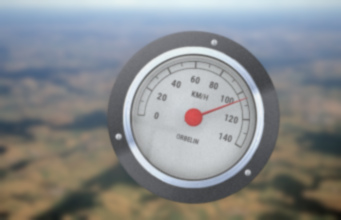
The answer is {"value": 105, "unit": "km/h"}
